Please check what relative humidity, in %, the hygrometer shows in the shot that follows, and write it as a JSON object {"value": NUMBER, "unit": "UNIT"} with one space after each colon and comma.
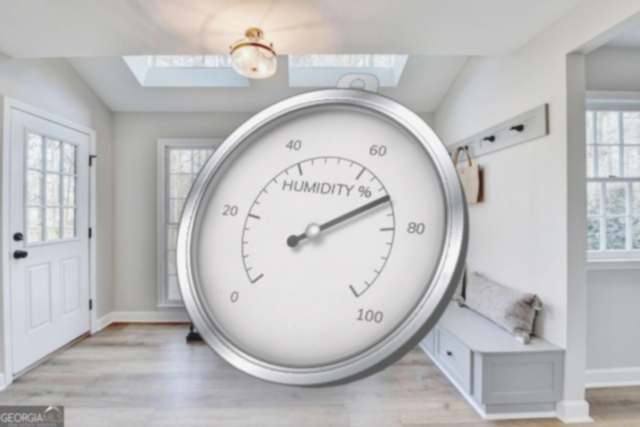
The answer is {"value": 72, "unit": "%"}
